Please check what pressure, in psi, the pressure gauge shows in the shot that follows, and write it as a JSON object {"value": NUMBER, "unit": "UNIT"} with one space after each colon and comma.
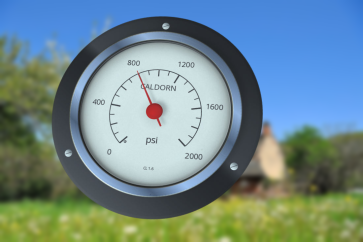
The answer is {"value": 800, "unit": "psi"}
